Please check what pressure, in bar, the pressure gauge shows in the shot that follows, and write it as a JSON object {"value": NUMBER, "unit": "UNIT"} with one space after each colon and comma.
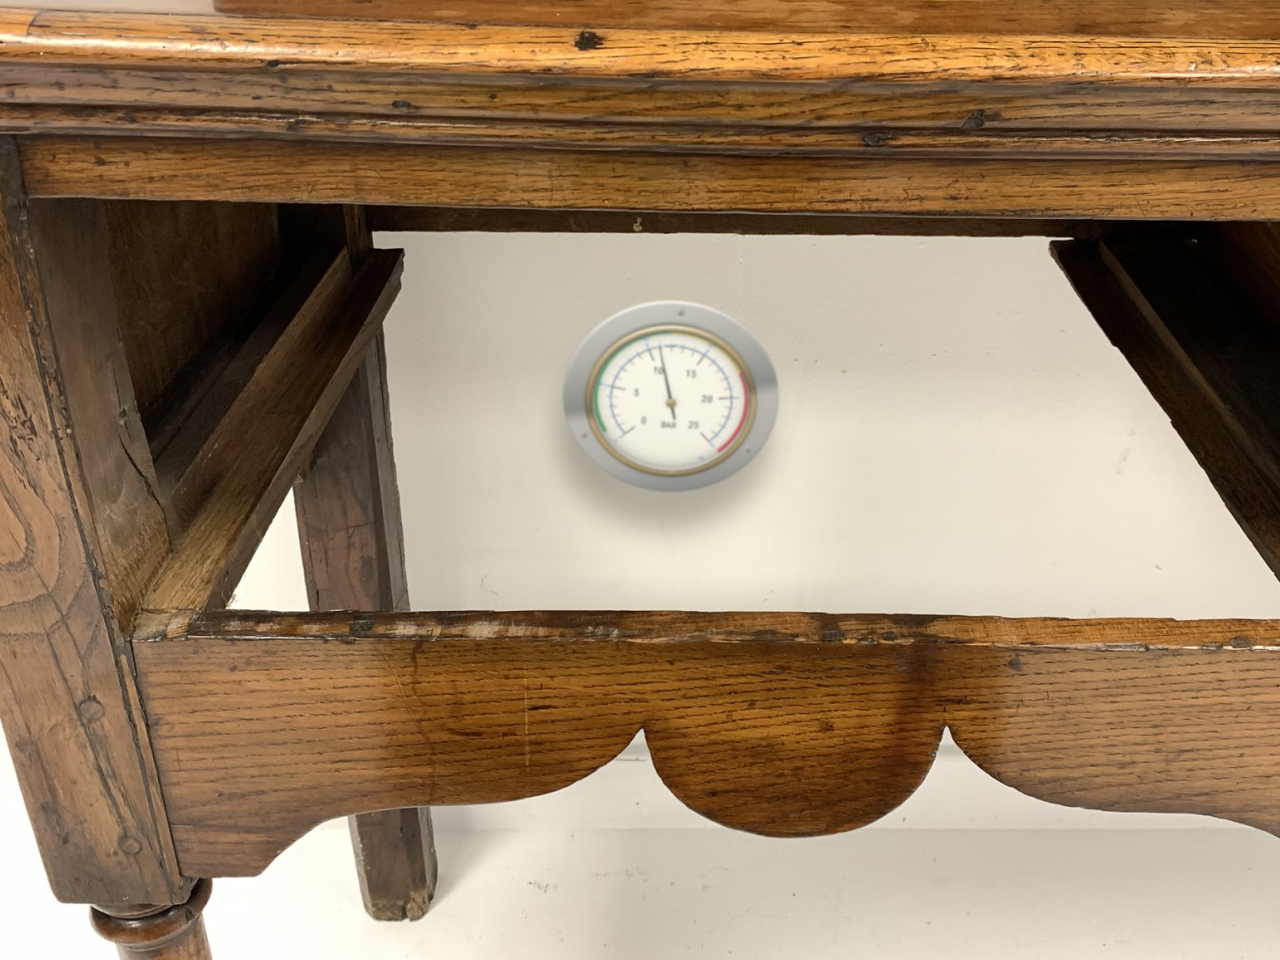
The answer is {"value": 11, "unit": "bar"}
